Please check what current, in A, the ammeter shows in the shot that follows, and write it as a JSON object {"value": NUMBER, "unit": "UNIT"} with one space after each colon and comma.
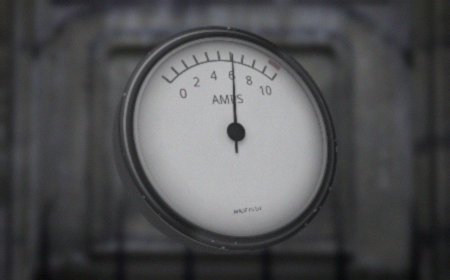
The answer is {"value": 6, "unit": "A"}
